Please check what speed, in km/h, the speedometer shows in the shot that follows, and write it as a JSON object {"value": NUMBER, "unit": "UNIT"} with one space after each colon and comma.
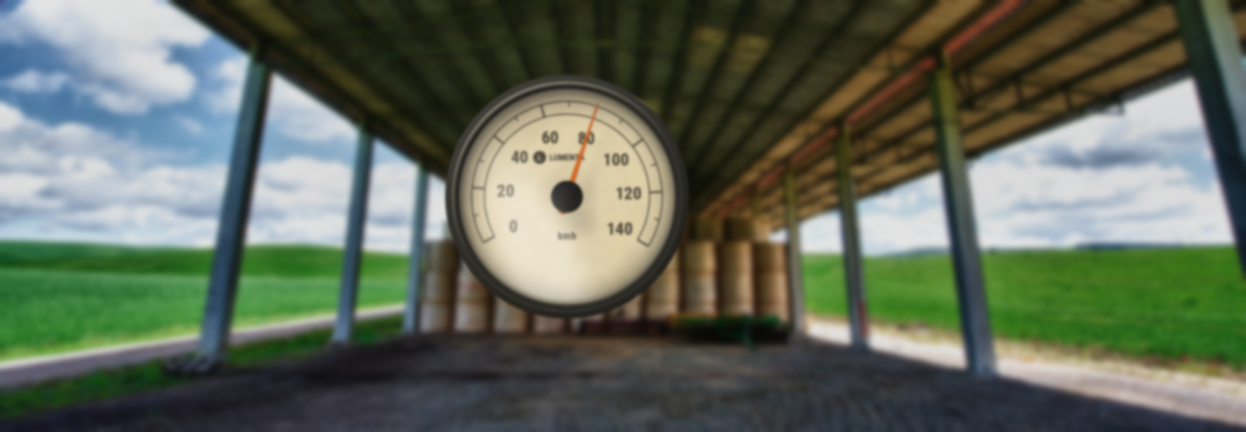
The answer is {"value": 80, "unit": "km/h"}
